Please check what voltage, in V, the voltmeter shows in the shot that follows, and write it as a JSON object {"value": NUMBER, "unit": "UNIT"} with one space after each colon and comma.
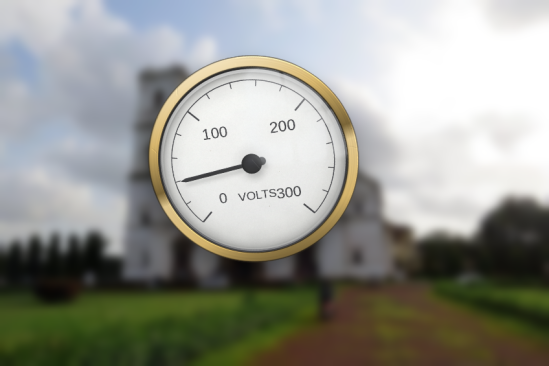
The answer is {"value": 40, "unit": "V"}
